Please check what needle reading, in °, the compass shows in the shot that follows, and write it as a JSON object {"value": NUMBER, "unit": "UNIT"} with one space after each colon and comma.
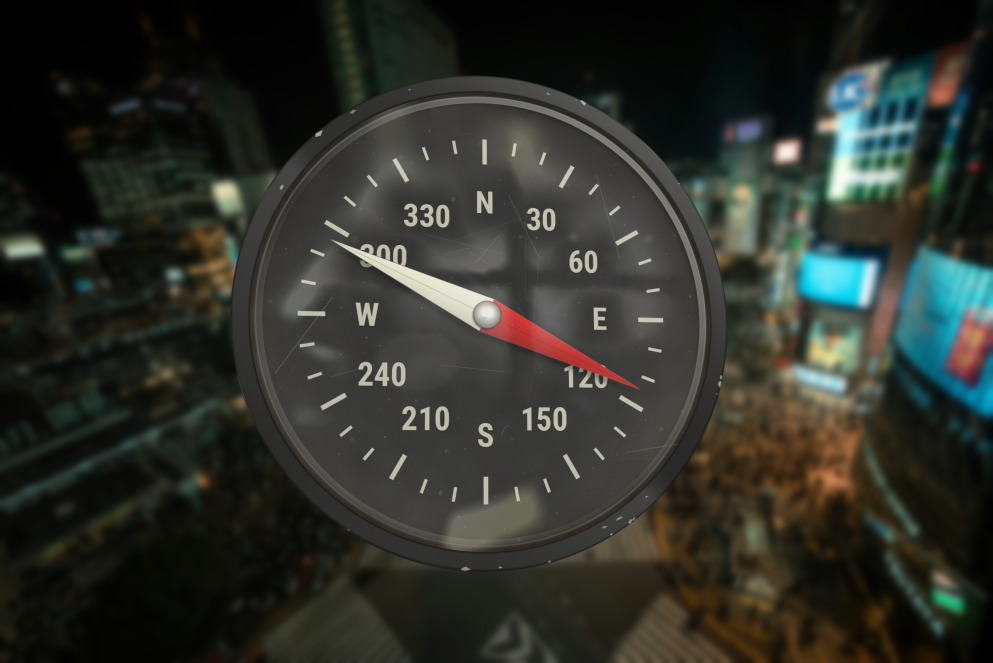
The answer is {"value": 115, "unit": "°"}
